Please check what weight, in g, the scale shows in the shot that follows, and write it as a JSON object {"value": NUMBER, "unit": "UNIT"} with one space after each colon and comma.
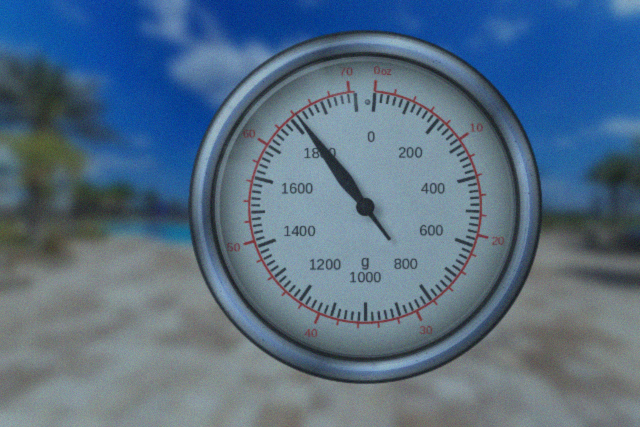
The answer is {"value": 1820, "unit": "g"}
